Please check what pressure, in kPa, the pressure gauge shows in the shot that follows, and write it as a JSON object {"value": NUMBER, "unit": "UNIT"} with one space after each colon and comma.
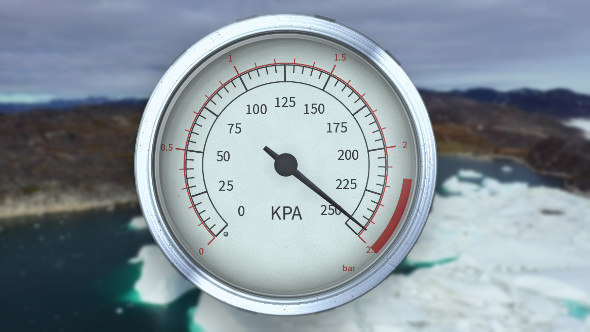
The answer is {"value": 245, "unit": "kPa"}
